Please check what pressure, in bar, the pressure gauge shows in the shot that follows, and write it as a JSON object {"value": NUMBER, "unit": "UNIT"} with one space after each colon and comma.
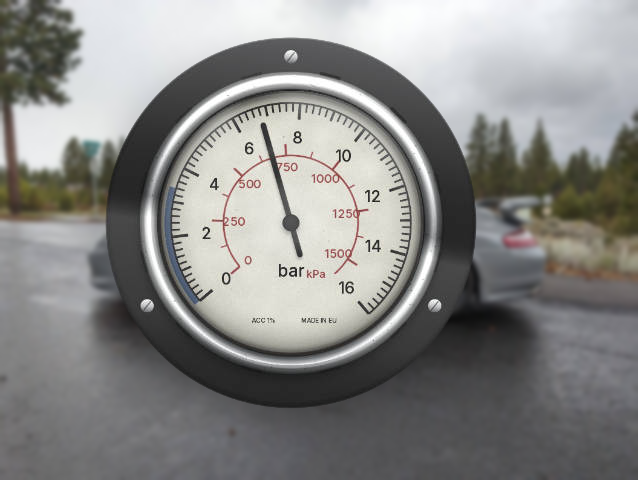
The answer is {"value": 6.8, "unit": "bar"}
